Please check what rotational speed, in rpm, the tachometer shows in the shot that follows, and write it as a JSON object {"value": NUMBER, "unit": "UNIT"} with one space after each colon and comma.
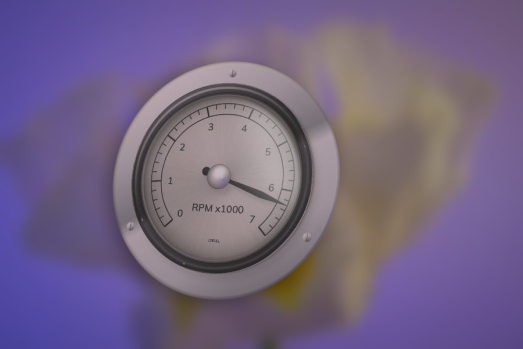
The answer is {"value": 6300, "unit": "rpm"}
